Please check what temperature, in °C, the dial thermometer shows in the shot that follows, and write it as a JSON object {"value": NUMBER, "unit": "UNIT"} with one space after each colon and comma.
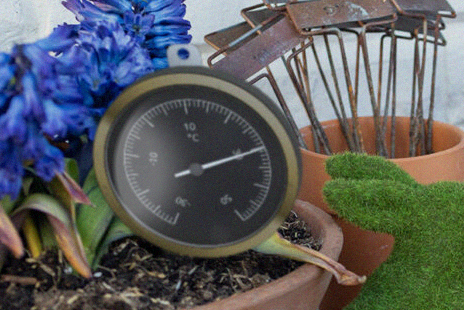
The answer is {"value": 30, "unit": "°C"}
